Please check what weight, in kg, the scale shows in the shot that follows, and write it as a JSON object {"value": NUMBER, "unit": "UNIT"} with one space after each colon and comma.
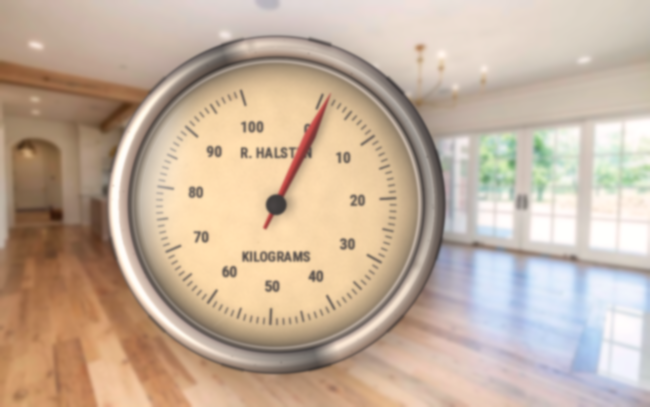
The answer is {"value": 1, "unit": "kg"}
